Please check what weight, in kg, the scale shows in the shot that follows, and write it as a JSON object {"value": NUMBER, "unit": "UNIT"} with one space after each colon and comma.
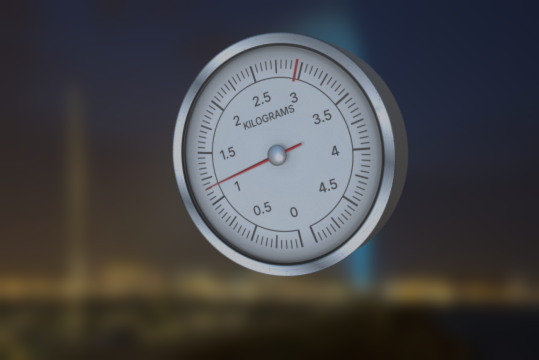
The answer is {"value": 1.15, "unit": "kg"}
